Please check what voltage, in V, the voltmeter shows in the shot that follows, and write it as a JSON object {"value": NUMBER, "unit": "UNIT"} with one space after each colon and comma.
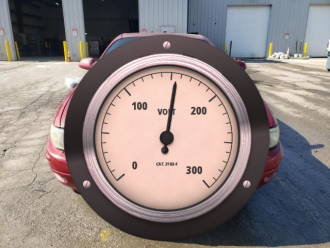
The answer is {"value": 155, "unit": "V"}
